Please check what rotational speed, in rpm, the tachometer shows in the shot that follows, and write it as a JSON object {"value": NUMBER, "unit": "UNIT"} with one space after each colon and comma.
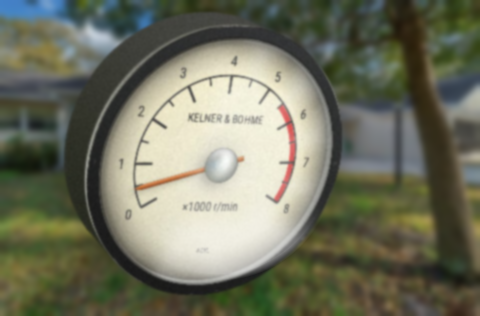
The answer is {"value": 500, "unit": "rpm"}
